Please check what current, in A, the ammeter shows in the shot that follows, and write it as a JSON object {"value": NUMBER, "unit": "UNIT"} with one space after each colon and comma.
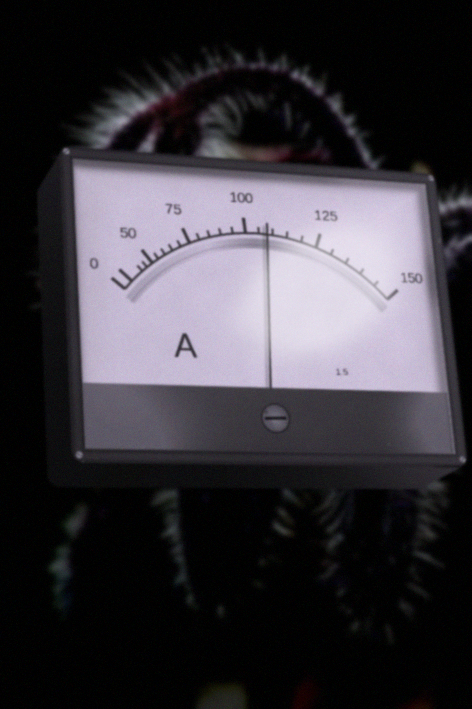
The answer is {"value": 107.5, "unit": "A"}
